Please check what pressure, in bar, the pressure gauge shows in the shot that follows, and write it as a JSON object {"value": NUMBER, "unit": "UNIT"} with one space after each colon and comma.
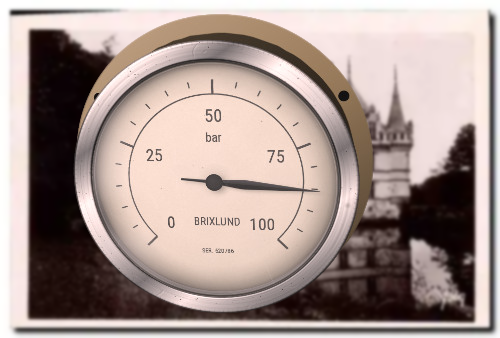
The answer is {"value": 85, "unit": "bar"}
